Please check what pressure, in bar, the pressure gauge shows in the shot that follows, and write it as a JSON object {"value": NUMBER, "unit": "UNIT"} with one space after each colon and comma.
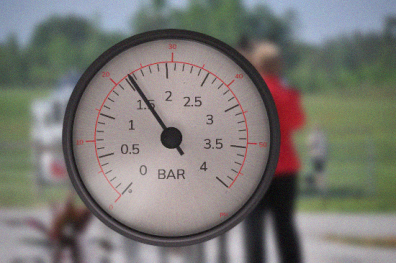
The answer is {"value": 1.55, "unit": "bar"}
